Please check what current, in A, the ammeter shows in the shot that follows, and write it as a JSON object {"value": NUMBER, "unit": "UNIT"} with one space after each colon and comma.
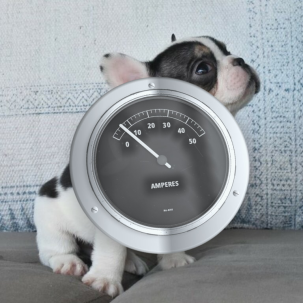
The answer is {"value": 6, "unit": "A"}
